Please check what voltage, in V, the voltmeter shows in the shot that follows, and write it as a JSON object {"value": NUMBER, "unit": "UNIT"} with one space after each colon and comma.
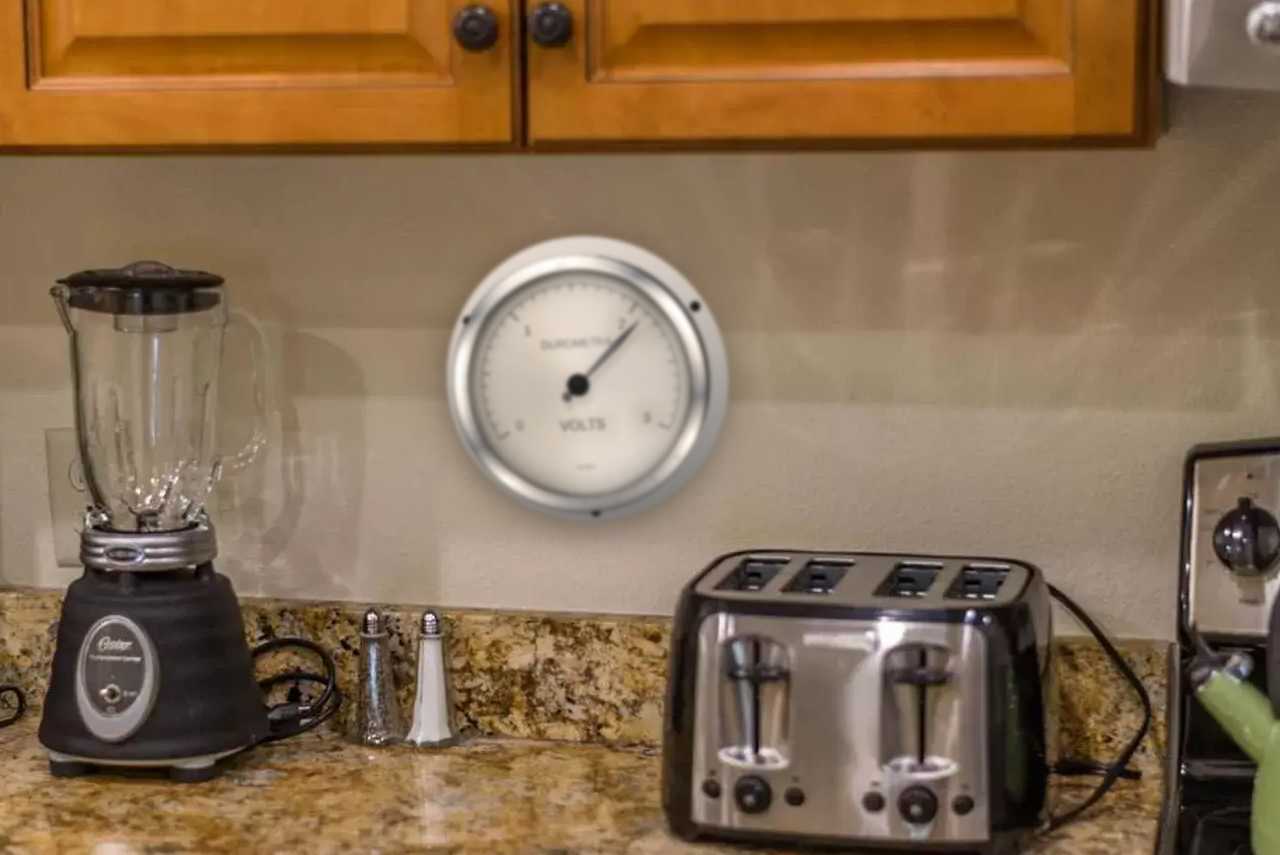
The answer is {"value": 2.1, "unit": "V"}
